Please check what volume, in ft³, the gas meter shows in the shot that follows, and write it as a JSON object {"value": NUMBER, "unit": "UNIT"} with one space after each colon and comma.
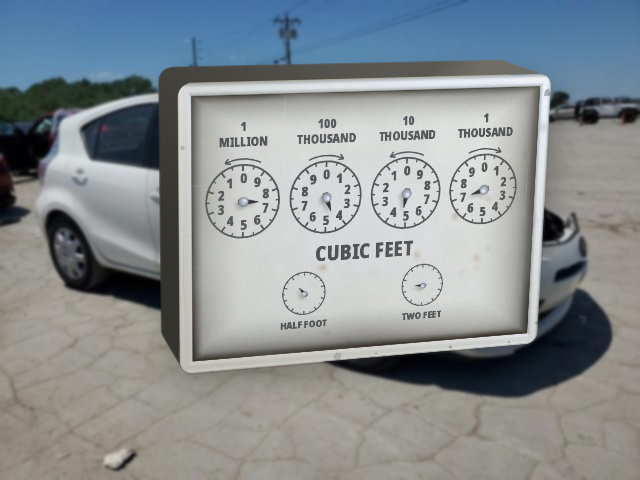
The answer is {"value": 744700, "unit": "ft³"}
